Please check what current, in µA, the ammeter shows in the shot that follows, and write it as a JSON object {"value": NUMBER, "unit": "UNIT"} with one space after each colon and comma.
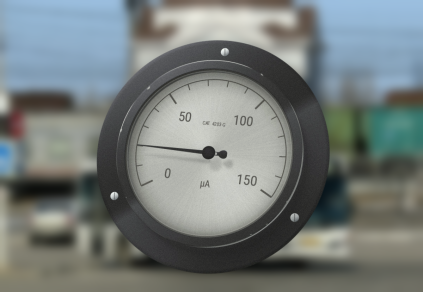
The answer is {"value": 20, "unit": "µA"}
